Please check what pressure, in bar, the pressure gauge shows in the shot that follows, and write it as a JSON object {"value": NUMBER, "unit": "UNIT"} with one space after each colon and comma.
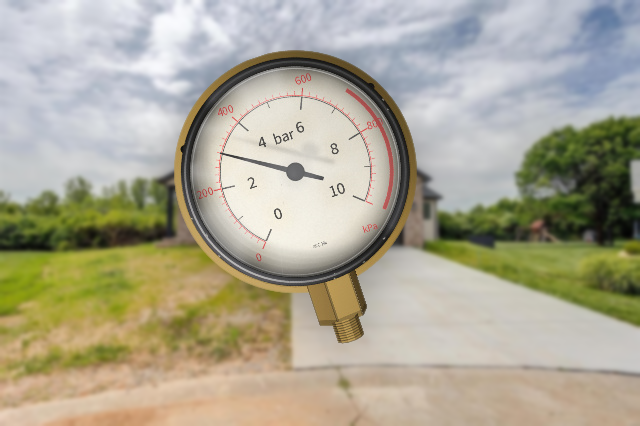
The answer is {"value": 3, "unit": "bar"}
